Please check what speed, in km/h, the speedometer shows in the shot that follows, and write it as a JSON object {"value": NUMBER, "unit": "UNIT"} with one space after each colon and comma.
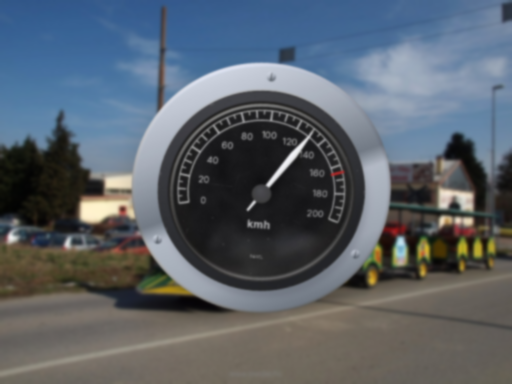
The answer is {"value": 130, "unit": "km/h"}
